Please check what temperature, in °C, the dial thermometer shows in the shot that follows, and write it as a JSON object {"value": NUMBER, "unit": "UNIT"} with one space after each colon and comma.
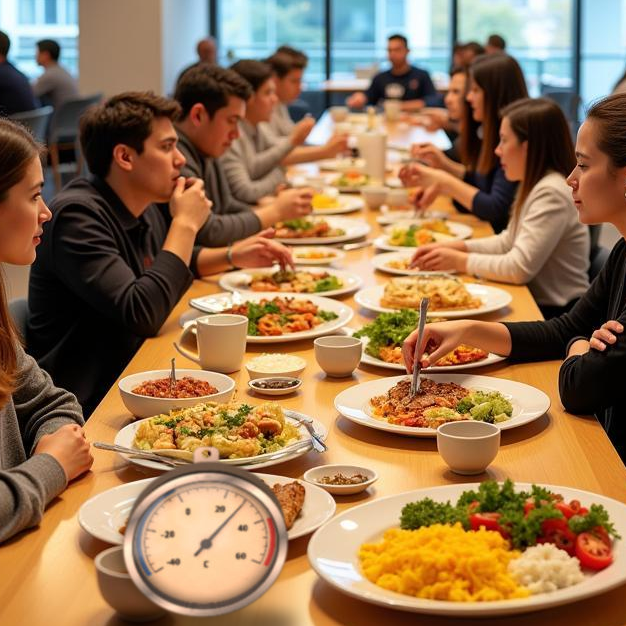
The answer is {"value": 28, "unit": "°C"}
